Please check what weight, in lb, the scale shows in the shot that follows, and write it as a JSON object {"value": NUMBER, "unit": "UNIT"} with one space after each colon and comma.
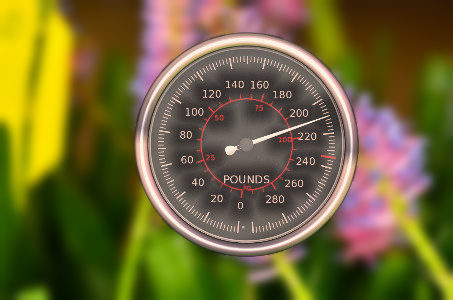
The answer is {"value": 210, "unit": "lb"}
